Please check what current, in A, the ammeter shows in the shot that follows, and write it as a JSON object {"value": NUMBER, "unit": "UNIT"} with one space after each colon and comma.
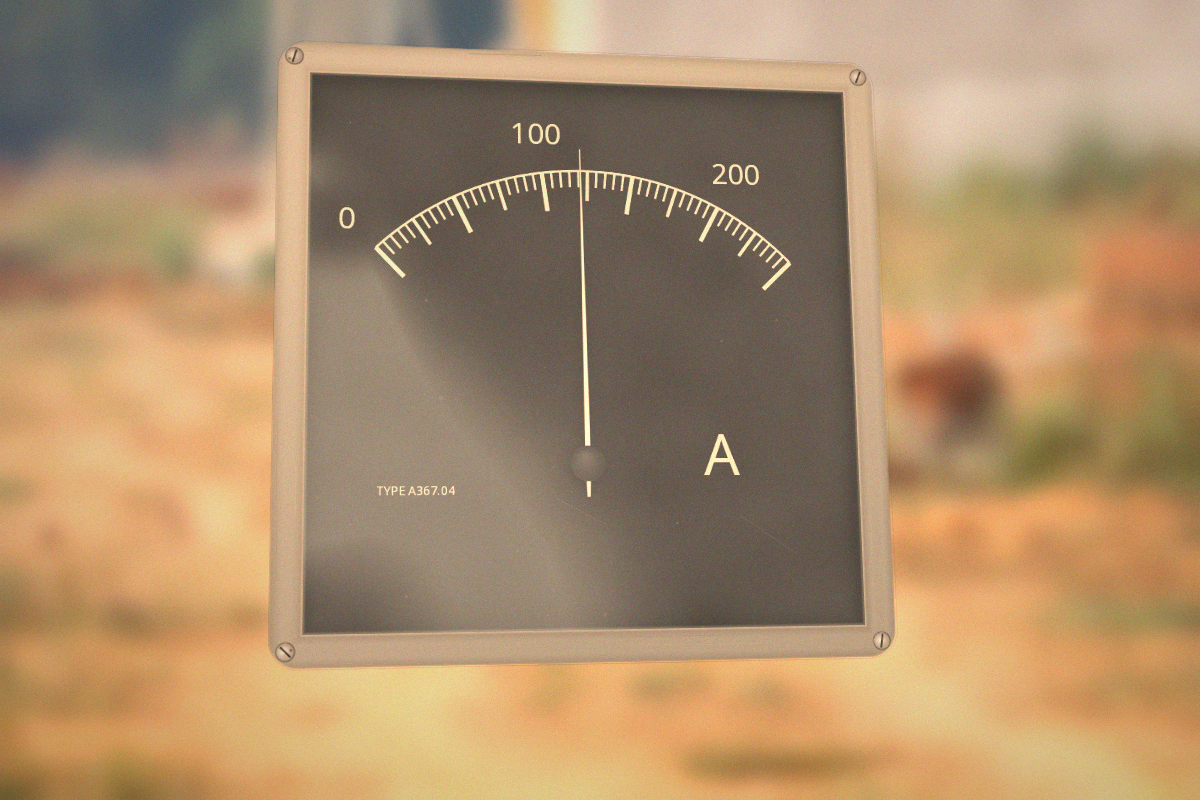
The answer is {"value": 120, "unit": "A"}
